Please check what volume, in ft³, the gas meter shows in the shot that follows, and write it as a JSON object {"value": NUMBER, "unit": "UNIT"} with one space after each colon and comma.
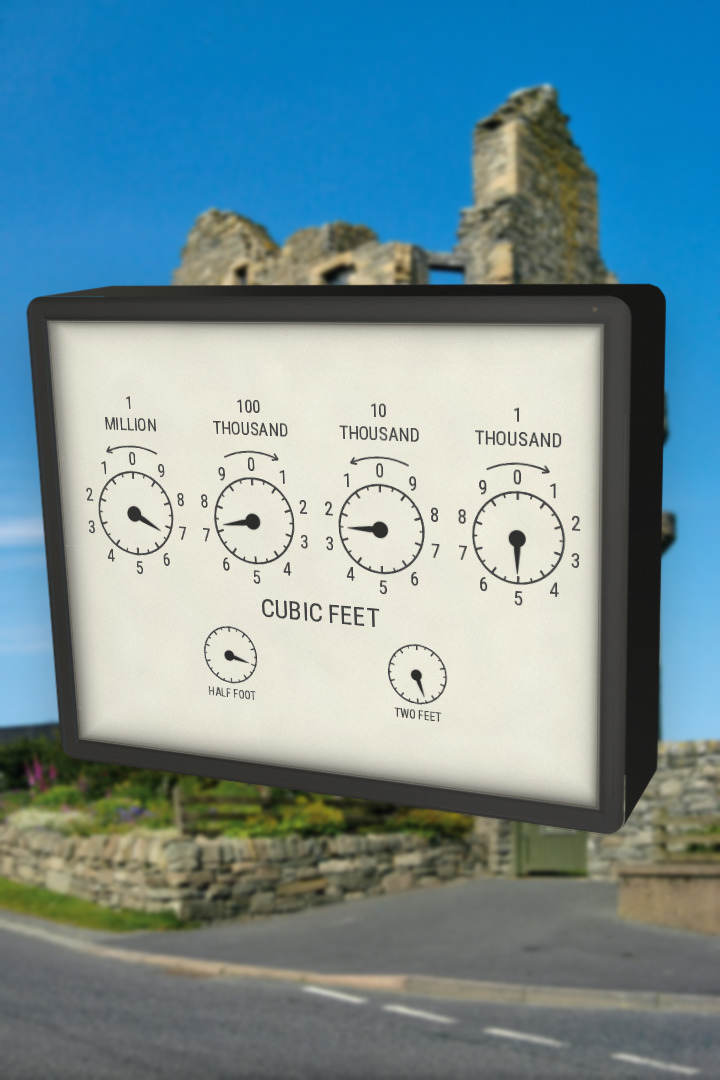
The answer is {"value": 672500, "unit": "ft³"}
